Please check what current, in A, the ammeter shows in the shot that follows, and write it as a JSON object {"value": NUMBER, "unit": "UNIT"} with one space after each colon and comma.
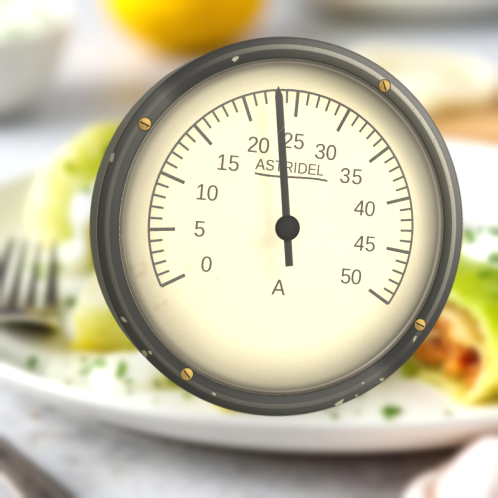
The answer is {"value": 23, "unit": "A"}
